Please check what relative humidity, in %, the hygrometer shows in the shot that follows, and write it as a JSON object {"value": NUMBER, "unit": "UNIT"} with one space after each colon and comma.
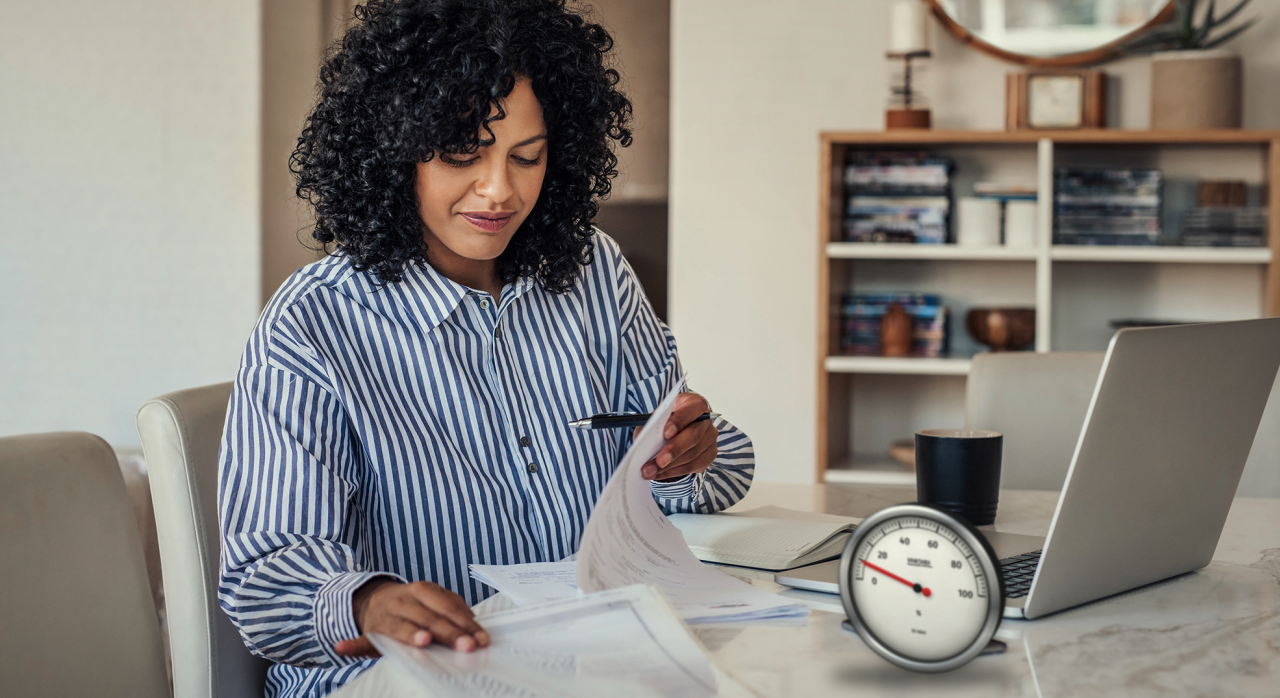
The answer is {"value": 10, "unit": "%"}
